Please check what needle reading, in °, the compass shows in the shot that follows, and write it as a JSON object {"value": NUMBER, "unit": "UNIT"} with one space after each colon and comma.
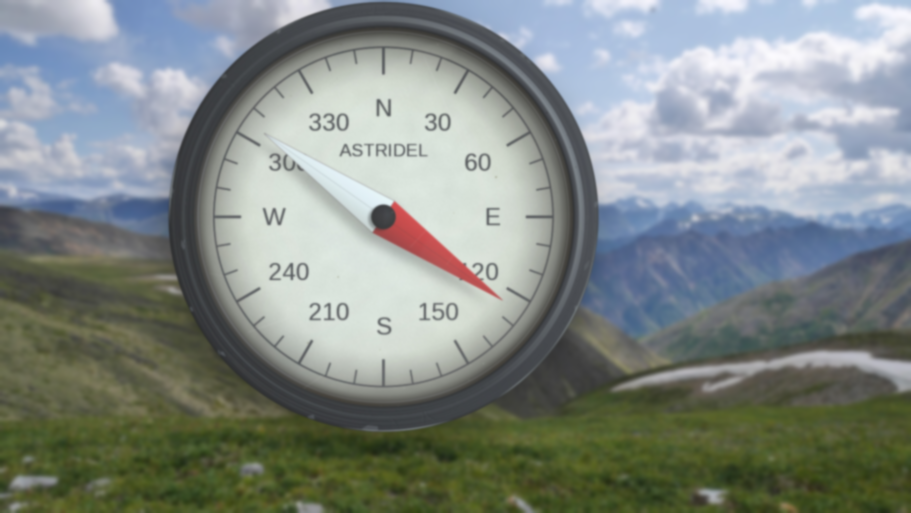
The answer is {"value": 125, "unit": "°"}
